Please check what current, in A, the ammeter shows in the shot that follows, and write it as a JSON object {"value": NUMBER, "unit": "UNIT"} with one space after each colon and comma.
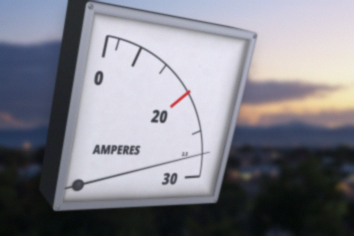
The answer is {"value": 27.5, "unit": "A"}
